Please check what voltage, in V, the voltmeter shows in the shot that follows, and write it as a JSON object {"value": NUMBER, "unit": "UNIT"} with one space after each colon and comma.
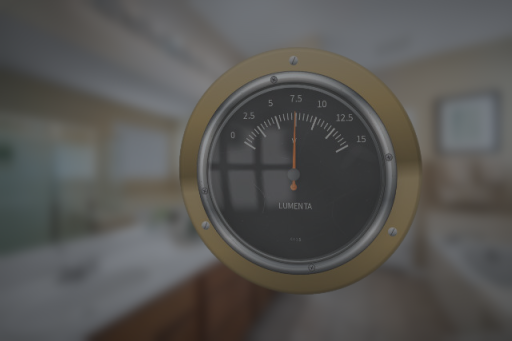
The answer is {"value": 7.5, "unit": "V"}
